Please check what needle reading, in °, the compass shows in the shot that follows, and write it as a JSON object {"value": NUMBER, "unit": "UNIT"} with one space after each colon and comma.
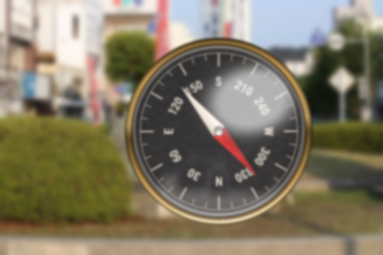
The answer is {"value": 320, "unit": "°"}
